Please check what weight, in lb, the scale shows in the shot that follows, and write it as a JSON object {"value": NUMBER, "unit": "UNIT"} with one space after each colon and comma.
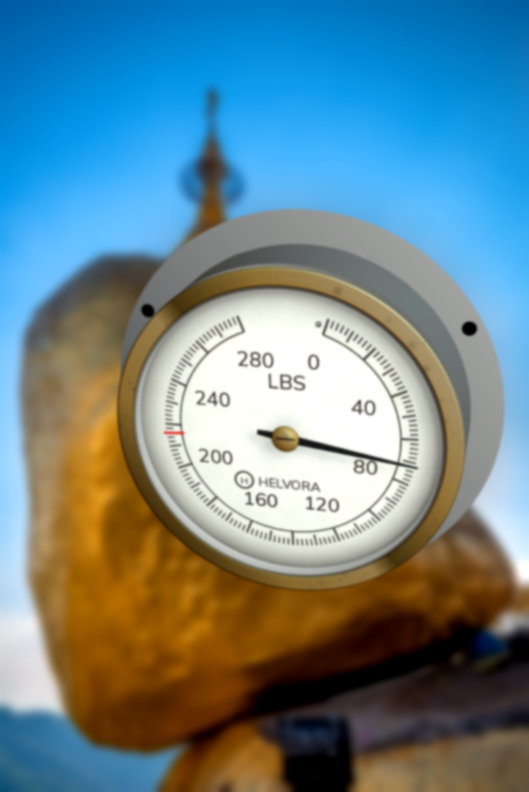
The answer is {"value": 70, "unit": "lb"}
